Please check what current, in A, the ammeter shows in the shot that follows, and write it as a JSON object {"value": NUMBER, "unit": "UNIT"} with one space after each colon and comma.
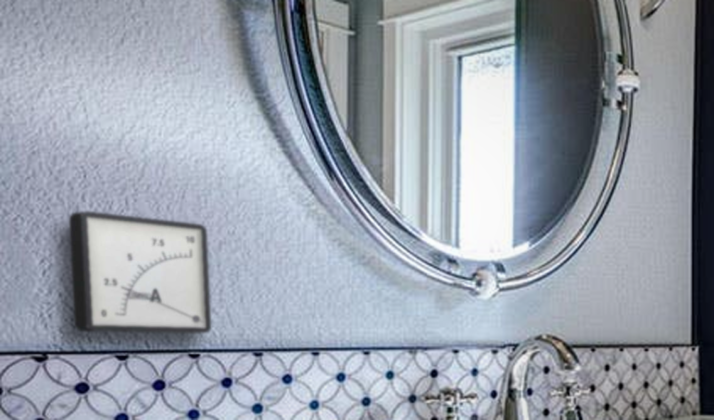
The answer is {"value": 2.5, "unit": "A"}
